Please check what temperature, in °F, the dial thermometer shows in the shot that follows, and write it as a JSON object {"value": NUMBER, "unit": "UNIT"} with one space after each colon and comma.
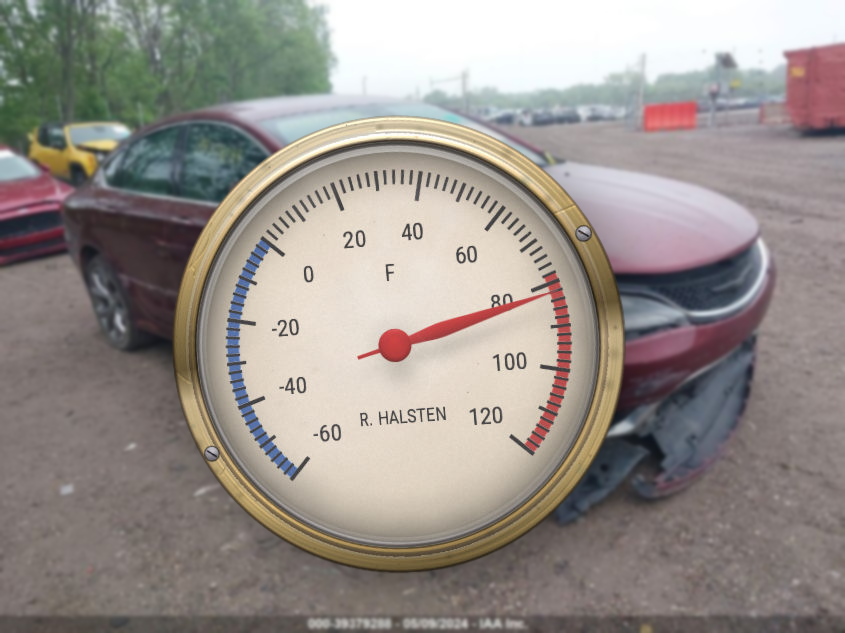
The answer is {"value": 82, "unit": "°F"}
